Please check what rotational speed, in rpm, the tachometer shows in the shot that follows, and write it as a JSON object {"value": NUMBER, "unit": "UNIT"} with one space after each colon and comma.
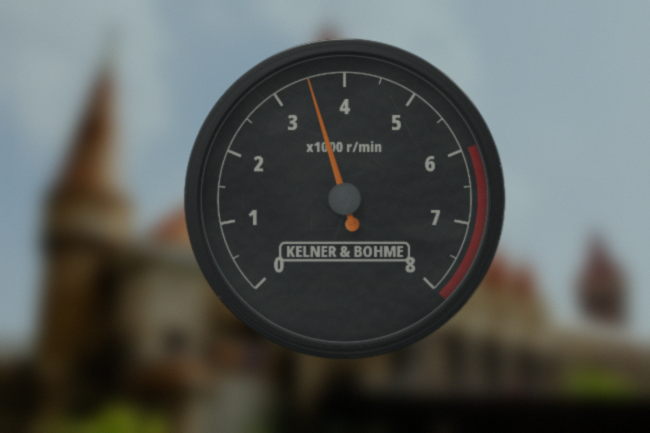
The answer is {"value": 3500, "unit": "rpm"}
